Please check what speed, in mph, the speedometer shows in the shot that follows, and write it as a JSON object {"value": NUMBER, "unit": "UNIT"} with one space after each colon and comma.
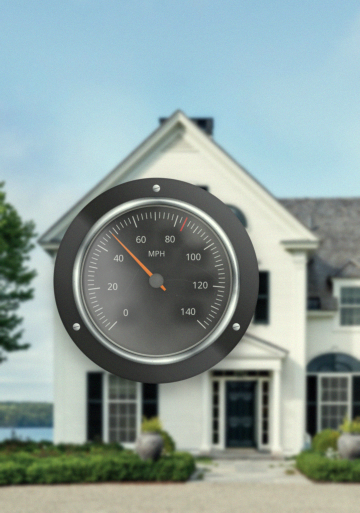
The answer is {"value": 48, "unit": "mph"}
